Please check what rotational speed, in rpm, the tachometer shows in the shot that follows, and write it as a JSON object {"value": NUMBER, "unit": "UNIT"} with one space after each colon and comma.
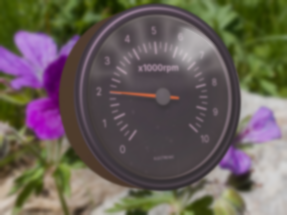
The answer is {"value": 2000, "unit": "rpm"}
